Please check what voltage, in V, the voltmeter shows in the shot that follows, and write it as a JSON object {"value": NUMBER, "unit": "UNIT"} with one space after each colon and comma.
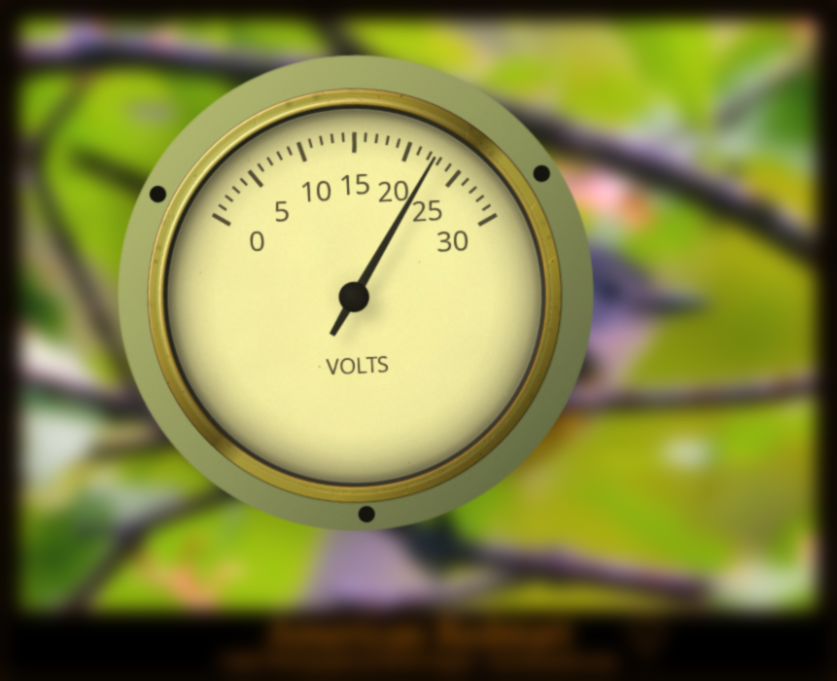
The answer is {"value": 22.5, "unit": "V"}
